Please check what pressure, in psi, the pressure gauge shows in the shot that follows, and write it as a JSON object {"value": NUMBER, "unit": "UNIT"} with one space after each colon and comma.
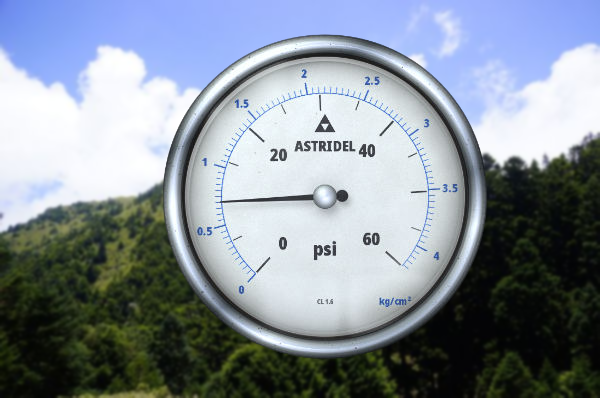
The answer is {"value": 10, "unit": "psi"}
